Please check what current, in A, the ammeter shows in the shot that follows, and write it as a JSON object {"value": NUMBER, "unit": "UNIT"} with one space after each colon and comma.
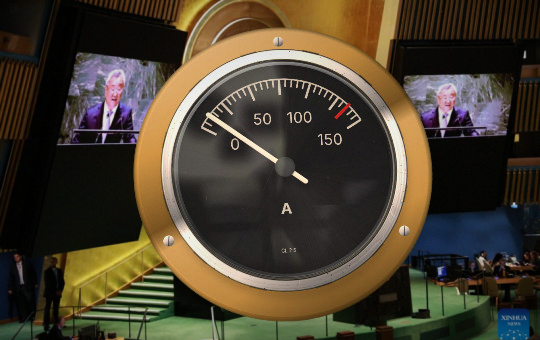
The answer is {"value": 10, "unit": "A"}
